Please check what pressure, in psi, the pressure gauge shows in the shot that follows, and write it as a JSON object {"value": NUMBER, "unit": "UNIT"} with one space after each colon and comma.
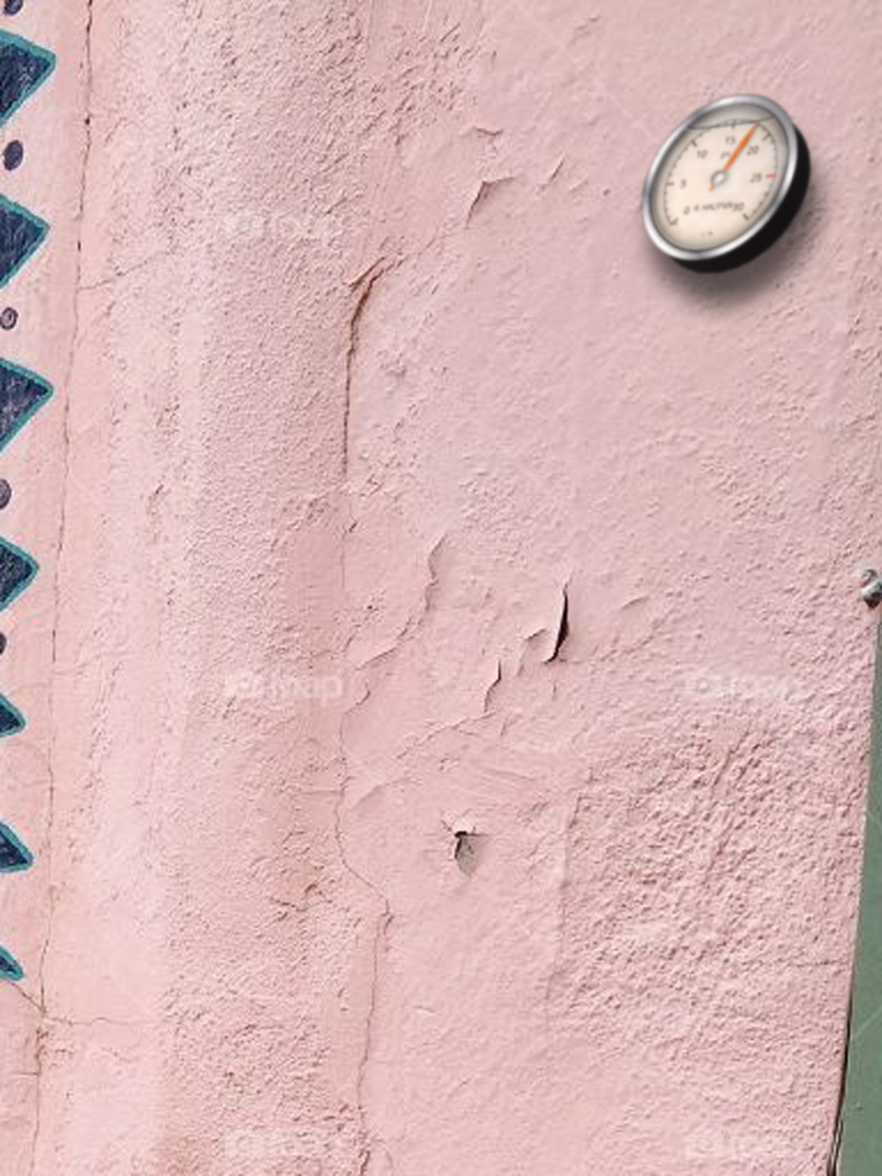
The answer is {"value": 18, "unit": "psi"}
